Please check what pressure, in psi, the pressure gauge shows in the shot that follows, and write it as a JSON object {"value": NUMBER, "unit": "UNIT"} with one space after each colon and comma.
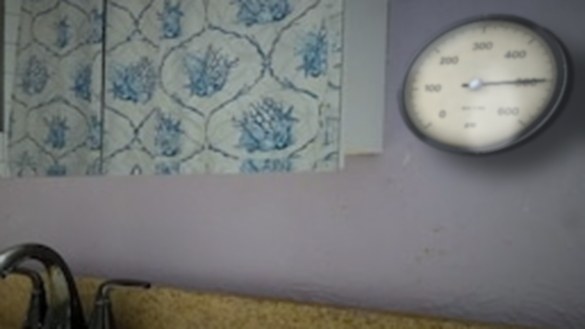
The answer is {"value": 500, "unit": "psi"}
